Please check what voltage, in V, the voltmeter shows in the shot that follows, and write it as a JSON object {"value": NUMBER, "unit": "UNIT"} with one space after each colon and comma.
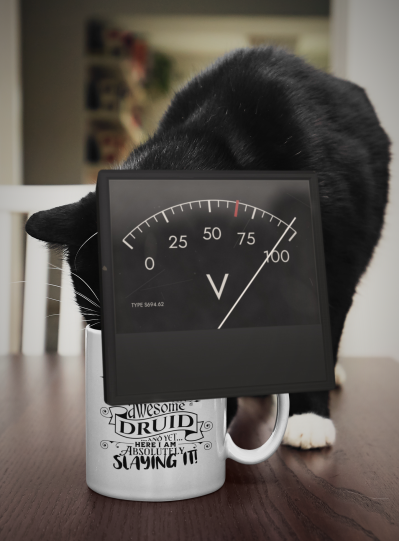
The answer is {"value": 95, "unit": "V"}
